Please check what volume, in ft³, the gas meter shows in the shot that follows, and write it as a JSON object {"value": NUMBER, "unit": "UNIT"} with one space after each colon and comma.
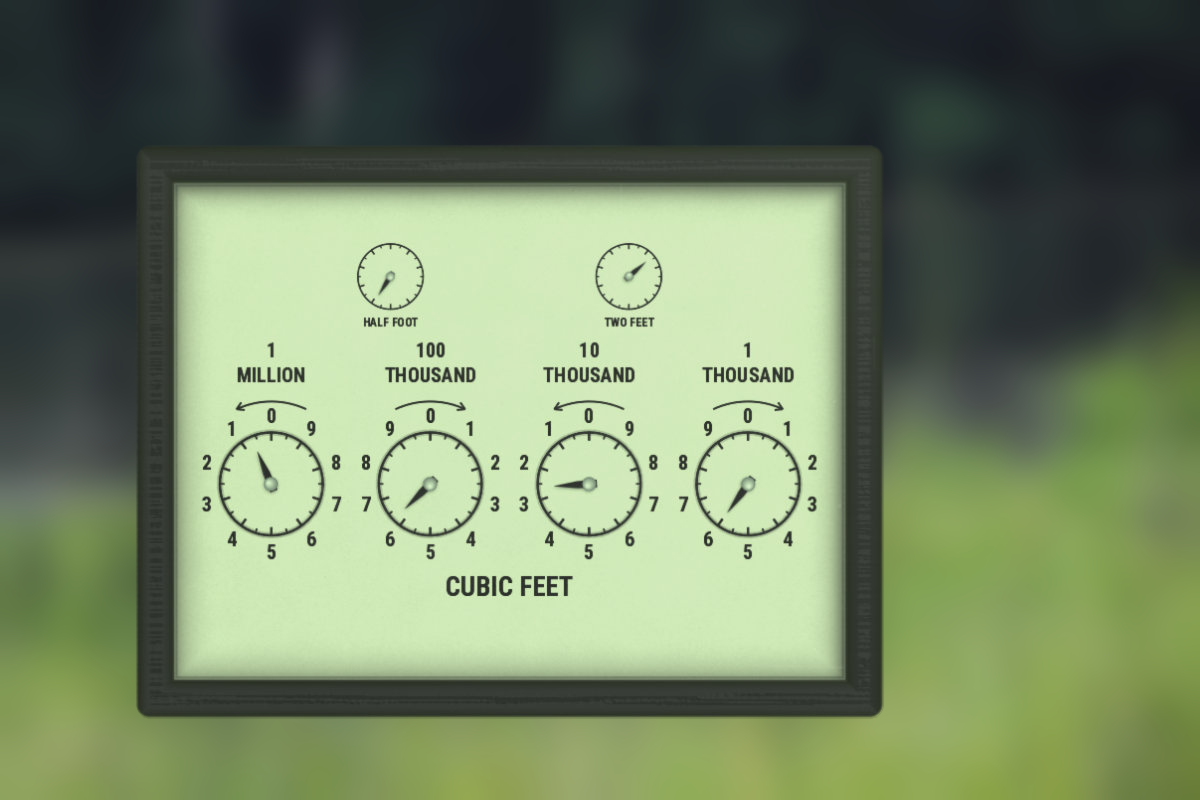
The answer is {"value": 62600, "unit": "ft³"}
